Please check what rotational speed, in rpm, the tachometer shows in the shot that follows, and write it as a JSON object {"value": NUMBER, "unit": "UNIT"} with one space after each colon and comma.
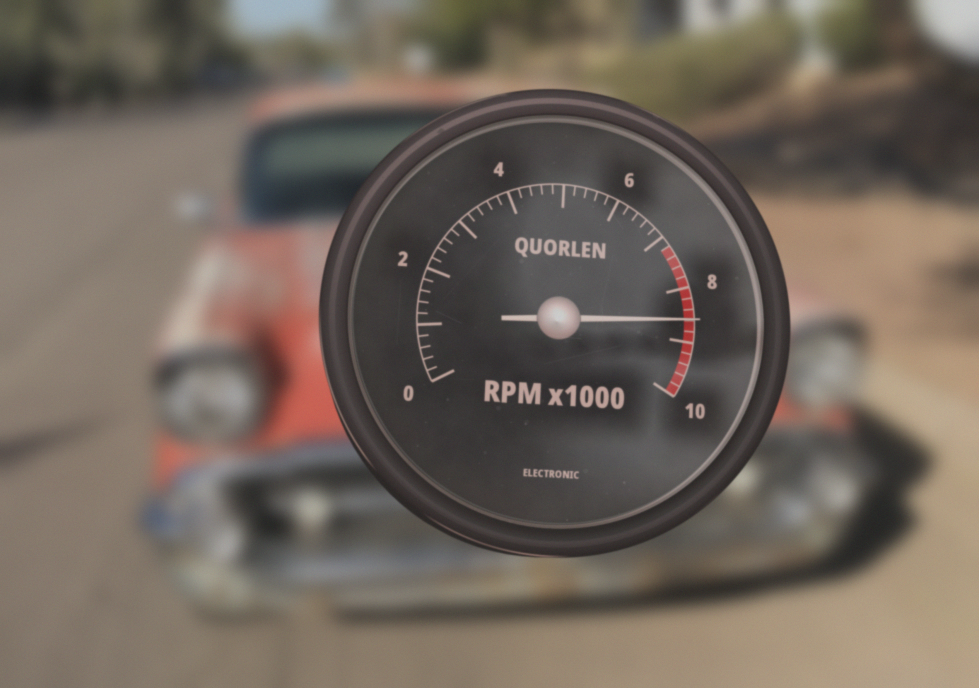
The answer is {"value": 8600, "unit": "rpm"}
